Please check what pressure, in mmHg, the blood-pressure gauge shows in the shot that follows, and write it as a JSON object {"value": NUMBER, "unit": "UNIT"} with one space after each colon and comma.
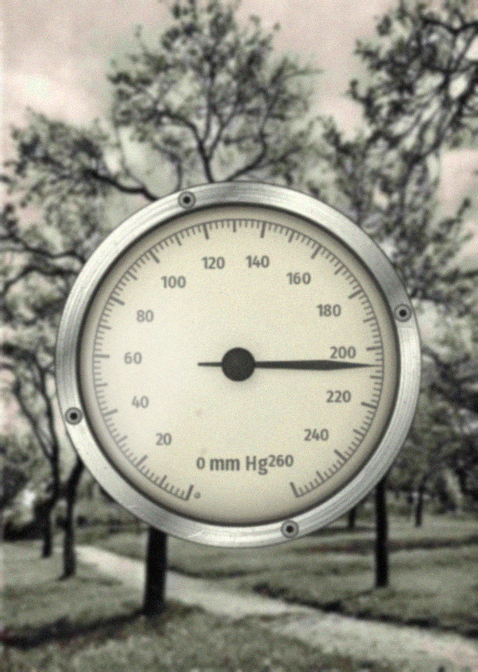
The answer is {"value": 206, "unit": "mmHg"}
